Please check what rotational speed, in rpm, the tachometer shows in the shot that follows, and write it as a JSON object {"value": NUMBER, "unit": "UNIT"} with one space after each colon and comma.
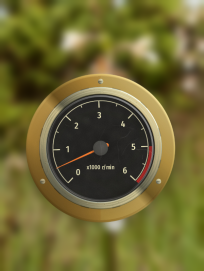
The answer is {"value": 500, "unit": "rpm"}
